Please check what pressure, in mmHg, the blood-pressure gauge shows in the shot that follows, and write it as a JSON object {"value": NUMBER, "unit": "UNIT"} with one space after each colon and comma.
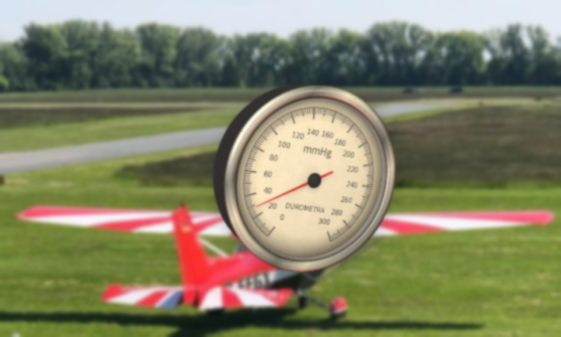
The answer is {"value": 30, "unit": "mmHg"}
